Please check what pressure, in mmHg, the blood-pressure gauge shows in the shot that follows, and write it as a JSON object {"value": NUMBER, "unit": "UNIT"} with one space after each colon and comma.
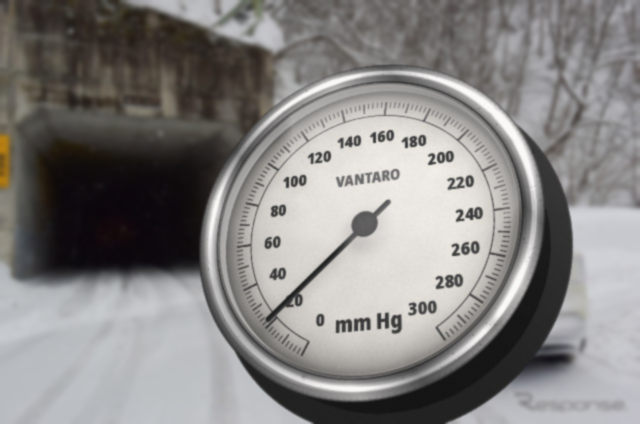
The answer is {"value": 20, "unit": "mmHg"}
